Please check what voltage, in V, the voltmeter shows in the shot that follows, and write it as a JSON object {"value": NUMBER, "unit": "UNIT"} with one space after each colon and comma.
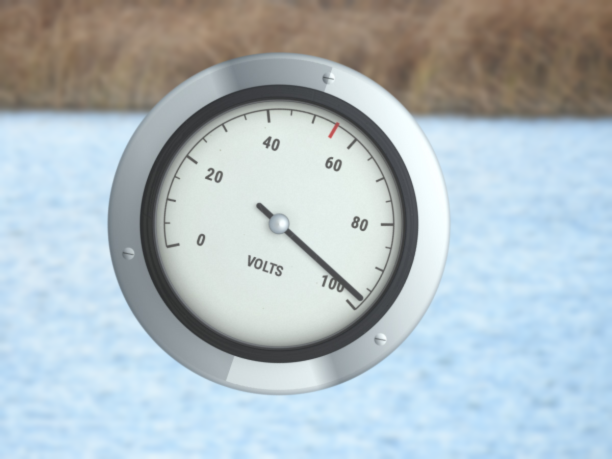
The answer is {"value": 97.5, "unit": "V"}
